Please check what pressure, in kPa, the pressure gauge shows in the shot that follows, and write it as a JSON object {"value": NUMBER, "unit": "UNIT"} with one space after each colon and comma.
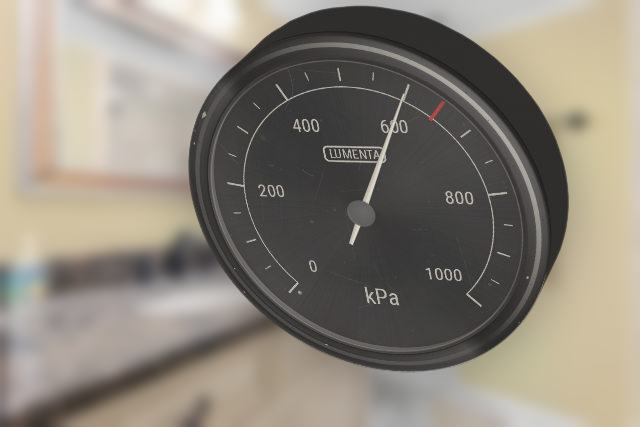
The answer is {"value": 600, "unit": "kPa"}
